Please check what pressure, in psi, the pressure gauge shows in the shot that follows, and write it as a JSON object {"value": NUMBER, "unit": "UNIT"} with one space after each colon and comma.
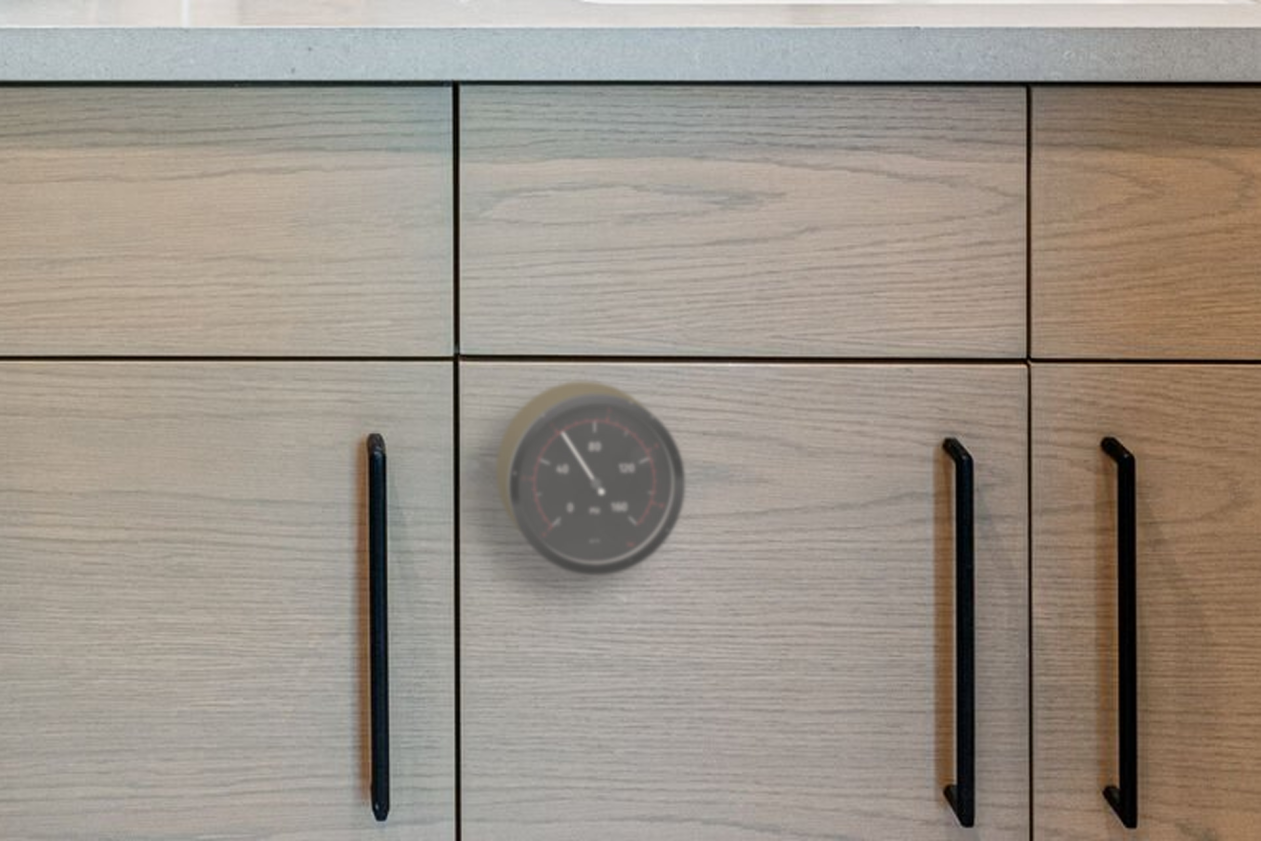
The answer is {"value": 60, "unit": "psi"}
